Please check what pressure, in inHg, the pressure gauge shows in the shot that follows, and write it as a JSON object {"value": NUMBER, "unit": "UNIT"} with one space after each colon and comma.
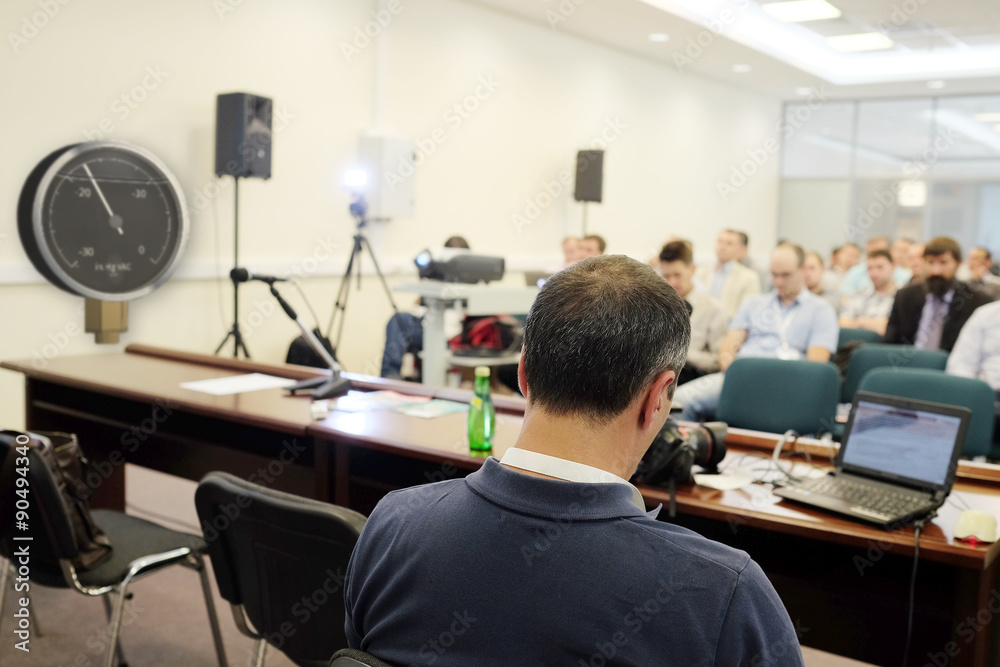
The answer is {"value": -18, "unit": "inHg"}
